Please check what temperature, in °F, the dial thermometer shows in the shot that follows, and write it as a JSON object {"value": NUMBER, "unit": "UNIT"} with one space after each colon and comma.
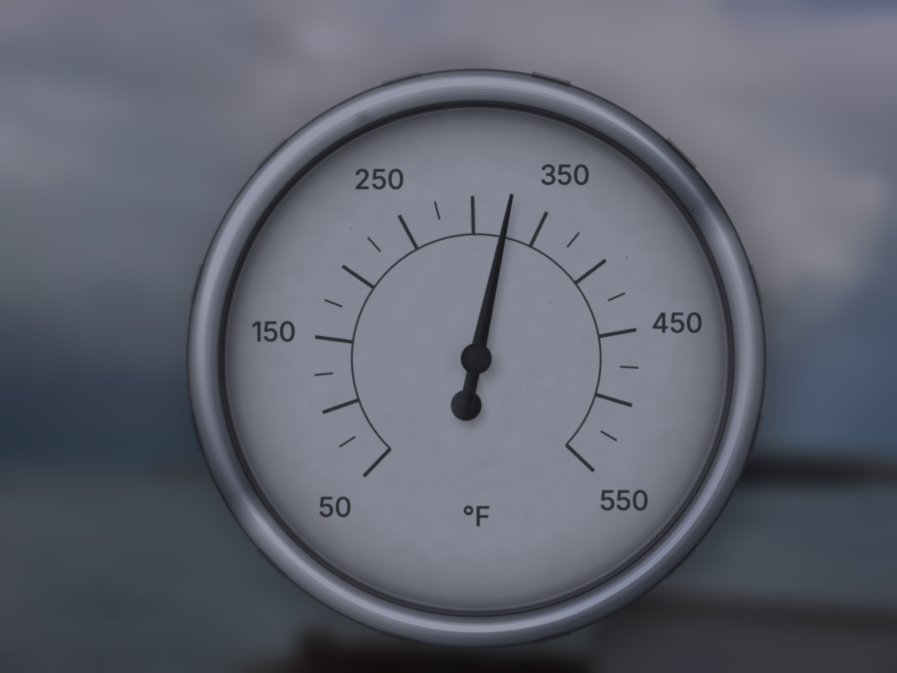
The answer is {"value": 325, "unit": "°F"}
